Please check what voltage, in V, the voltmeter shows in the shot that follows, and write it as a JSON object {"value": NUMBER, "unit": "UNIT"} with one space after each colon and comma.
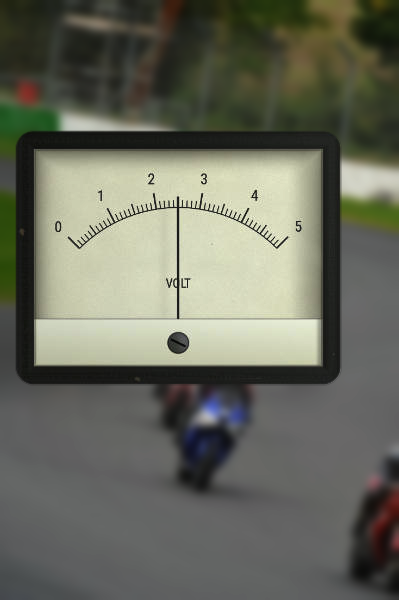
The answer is {"value": 2.5, "unit": "V"}
